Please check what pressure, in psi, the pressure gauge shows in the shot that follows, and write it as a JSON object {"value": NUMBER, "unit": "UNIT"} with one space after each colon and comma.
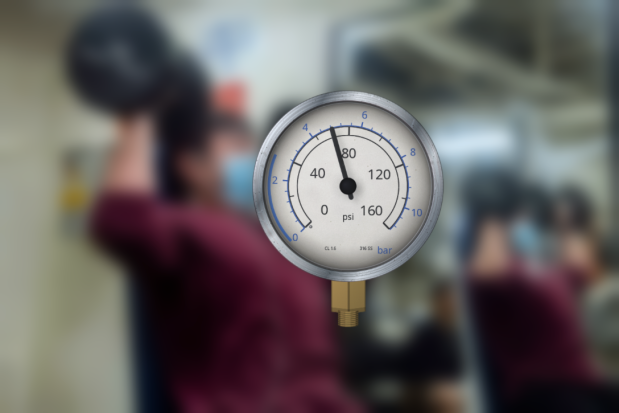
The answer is {"value": 70, "unit": "psi"}
